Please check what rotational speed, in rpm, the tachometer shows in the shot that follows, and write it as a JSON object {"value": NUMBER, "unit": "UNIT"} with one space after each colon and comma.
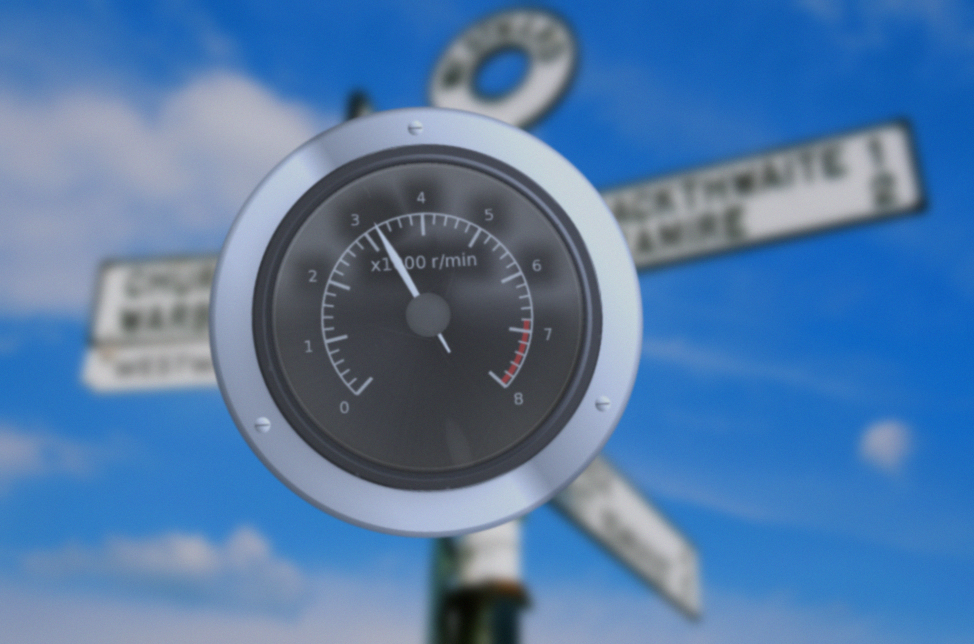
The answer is {"value": 3200, "unit": "rpm"}
